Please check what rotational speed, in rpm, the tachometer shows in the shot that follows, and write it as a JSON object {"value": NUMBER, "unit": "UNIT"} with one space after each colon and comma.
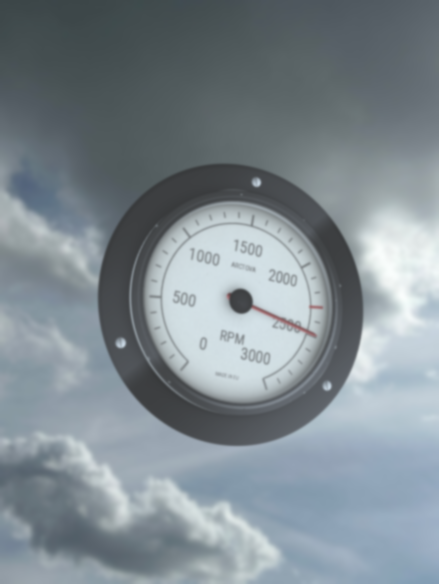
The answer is {"value": 2500, "unit": "rpm"}
